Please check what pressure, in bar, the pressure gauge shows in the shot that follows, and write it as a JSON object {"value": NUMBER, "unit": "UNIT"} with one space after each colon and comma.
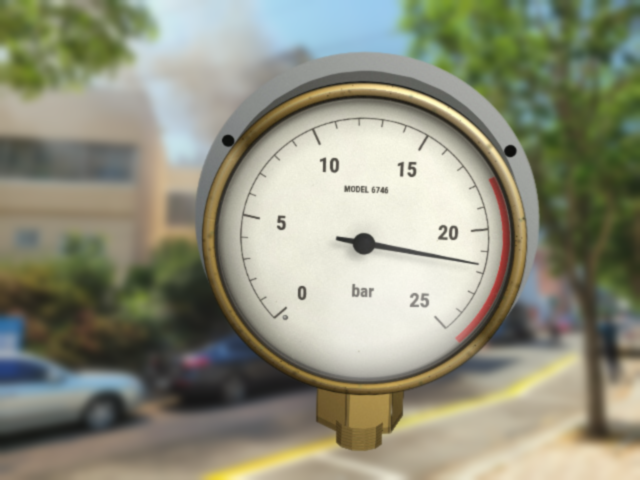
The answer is {"value": 21.5, "unit": "bar"}
